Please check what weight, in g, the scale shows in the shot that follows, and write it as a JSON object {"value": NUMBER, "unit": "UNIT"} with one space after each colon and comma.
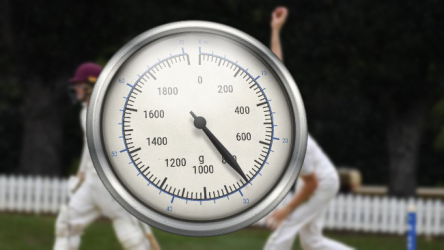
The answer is {"value": 800, "unit": "g"}
